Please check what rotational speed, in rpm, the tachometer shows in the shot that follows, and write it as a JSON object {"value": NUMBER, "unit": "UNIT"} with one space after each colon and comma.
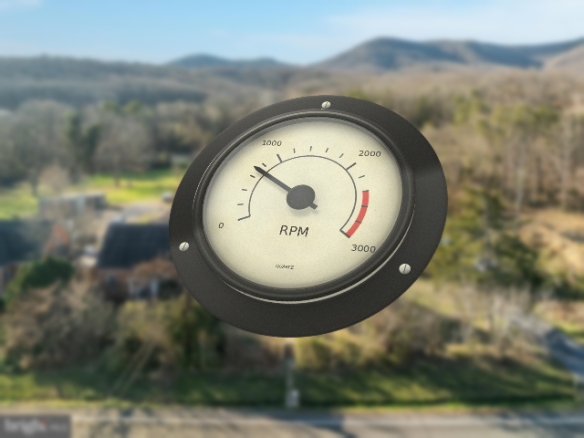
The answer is {"value": 700, "unit": "rpm"}
